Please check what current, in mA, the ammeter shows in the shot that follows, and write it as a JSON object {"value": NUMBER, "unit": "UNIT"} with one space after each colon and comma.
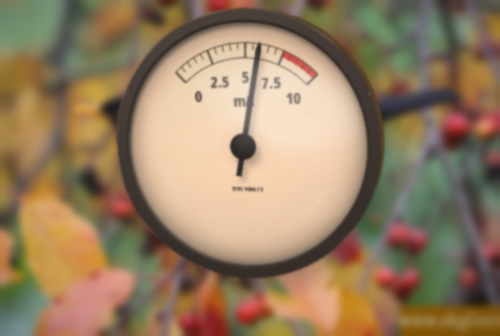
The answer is {"value": 6, "unit": "mA"}
